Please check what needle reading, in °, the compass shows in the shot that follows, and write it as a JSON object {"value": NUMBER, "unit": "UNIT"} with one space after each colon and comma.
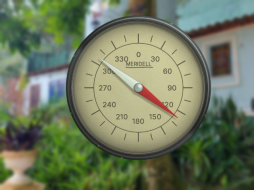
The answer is {"value": 127.5, "unit": "°"}
